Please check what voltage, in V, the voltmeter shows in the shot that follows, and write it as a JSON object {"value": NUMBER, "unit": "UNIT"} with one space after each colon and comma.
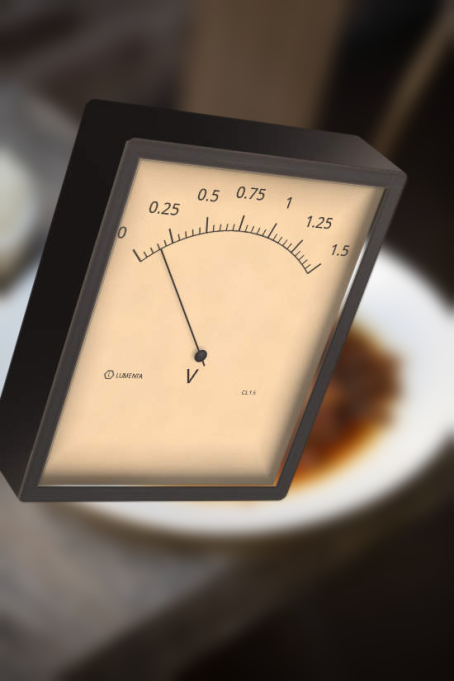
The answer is {"value": 0.15, "unit": "V"}
